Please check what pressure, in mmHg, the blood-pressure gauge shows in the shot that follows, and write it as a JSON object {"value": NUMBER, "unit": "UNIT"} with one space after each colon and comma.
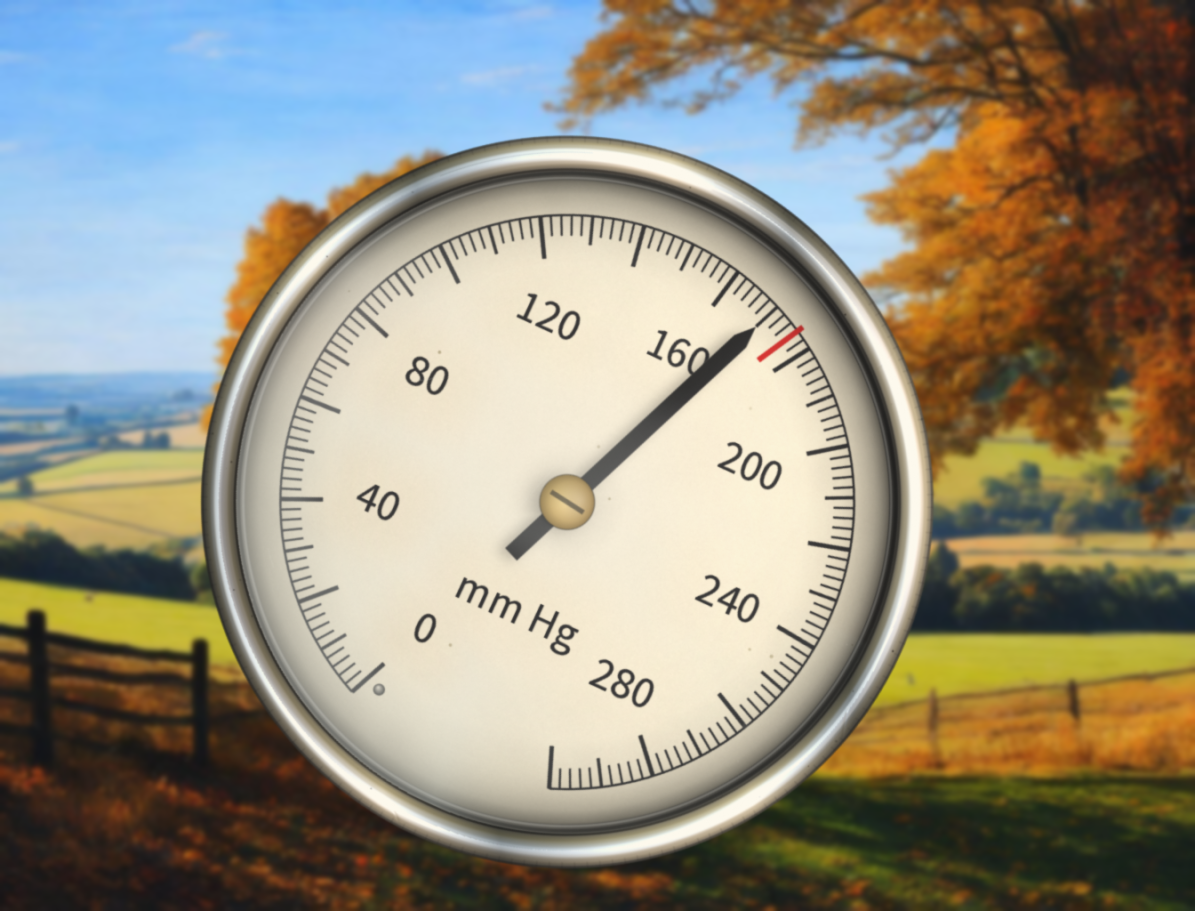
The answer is {"value": 170, "unit": "mmHg"}
